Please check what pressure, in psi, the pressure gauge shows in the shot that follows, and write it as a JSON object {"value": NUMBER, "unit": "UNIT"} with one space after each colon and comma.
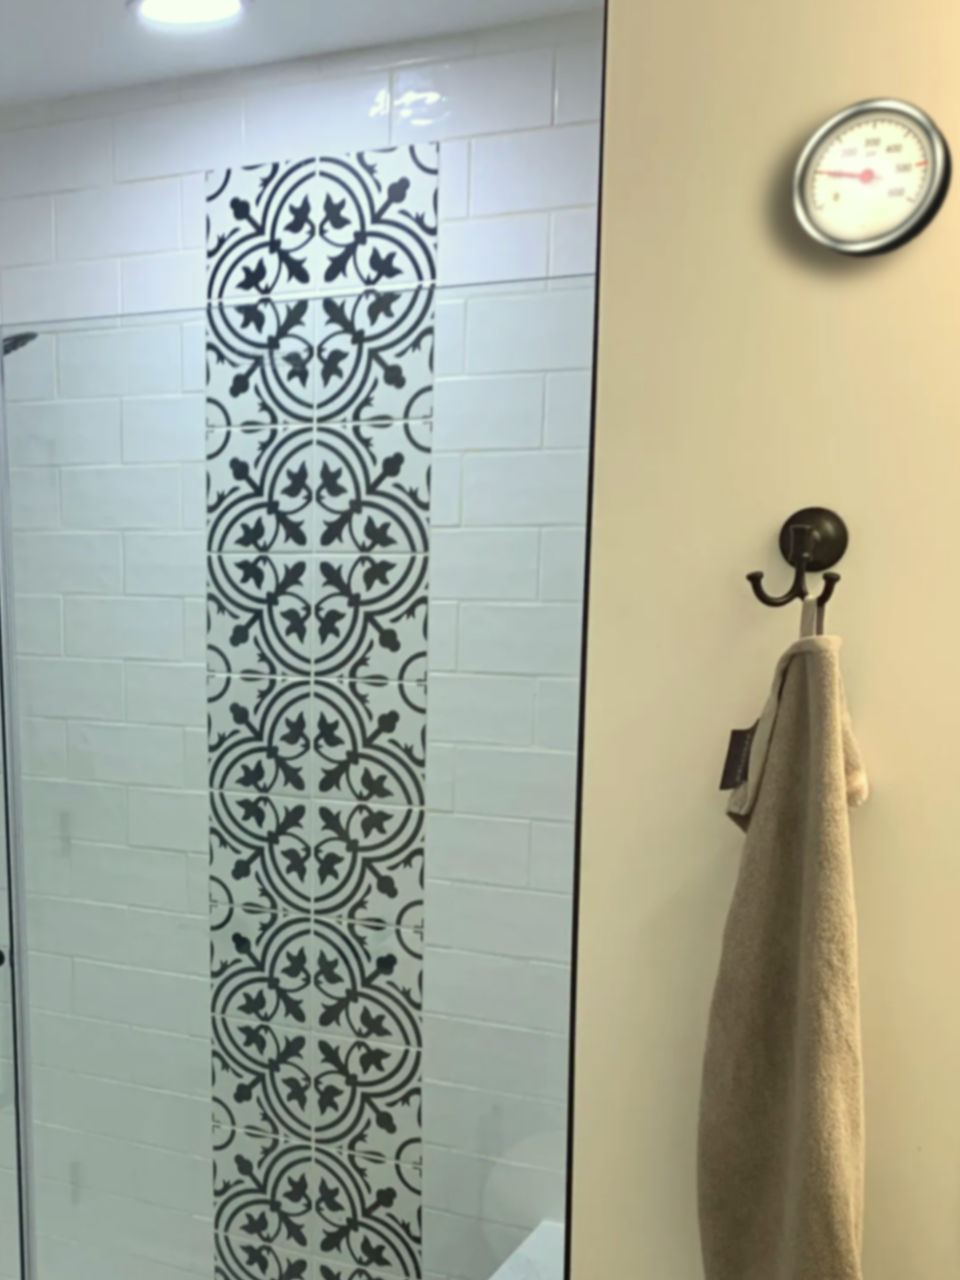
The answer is {"value": 100, "unit": "psi"}
